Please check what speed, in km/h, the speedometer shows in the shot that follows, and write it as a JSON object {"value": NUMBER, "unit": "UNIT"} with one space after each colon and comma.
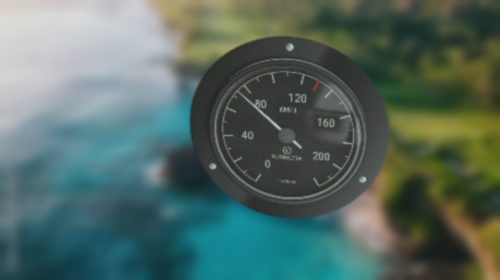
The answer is {"value": 75, "unit": "km/h"}
